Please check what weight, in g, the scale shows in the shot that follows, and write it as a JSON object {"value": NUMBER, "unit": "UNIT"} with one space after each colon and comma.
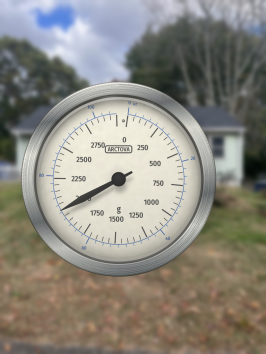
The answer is {"value": 2000, "unit": "g"}
